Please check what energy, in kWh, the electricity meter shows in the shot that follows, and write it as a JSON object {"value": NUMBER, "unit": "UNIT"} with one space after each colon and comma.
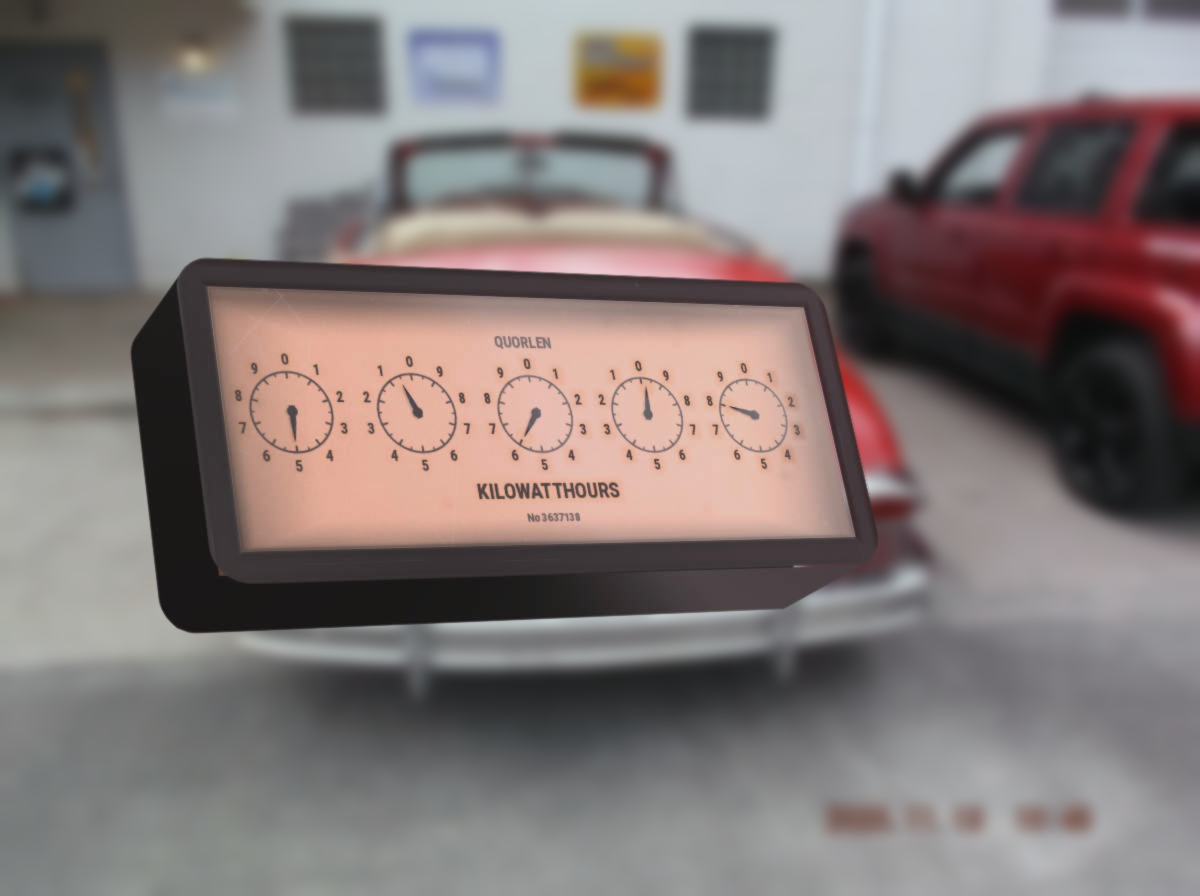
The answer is {"value": 50598, "unit": "kWh"}
